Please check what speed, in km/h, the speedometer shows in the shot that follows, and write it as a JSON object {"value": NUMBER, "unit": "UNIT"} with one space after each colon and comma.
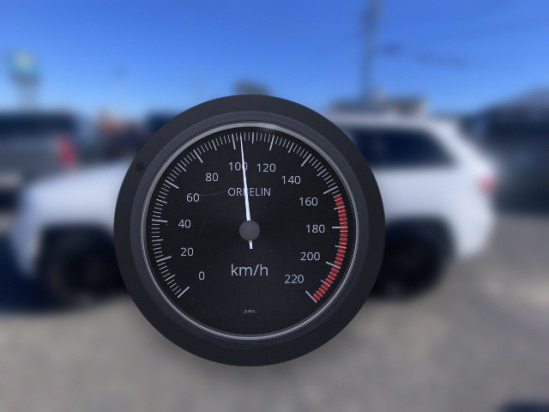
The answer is {"value": 104, "unit": "km/h"}
